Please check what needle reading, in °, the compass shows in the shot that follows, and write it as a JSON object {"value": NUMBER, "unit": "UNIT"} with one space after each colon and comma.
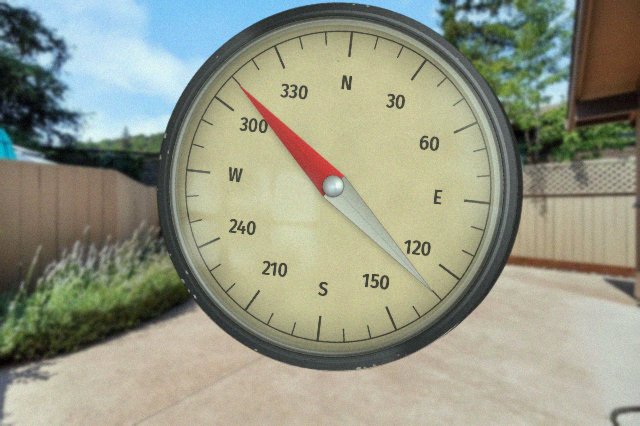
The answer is {"value": 310, "unit": "°"}
